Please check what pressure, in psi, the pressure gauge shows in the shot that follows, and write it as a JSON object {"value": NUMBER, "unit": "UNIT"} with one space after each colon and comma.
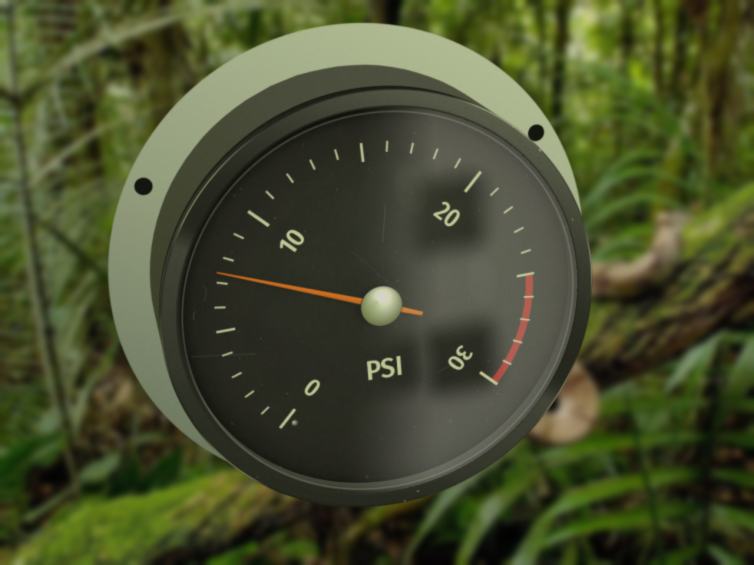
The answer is {"value": 7.5, "unit": "psi"}
